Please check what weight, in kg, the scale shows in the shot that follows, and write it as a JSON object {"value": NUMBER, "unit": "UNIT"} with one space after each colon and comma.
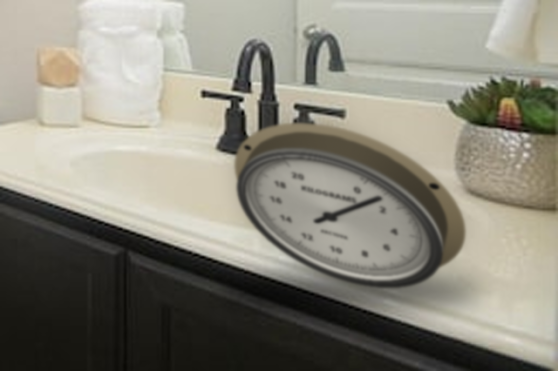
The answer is {"value": 1, "unit": "kg"}
